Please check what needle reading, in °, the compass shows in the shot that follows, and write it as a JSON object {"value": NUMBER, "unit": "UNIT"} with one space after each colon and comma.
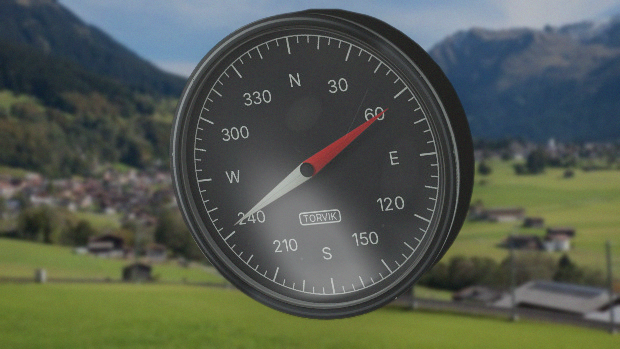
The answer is {"value": 62.5, "unit": "°"}
